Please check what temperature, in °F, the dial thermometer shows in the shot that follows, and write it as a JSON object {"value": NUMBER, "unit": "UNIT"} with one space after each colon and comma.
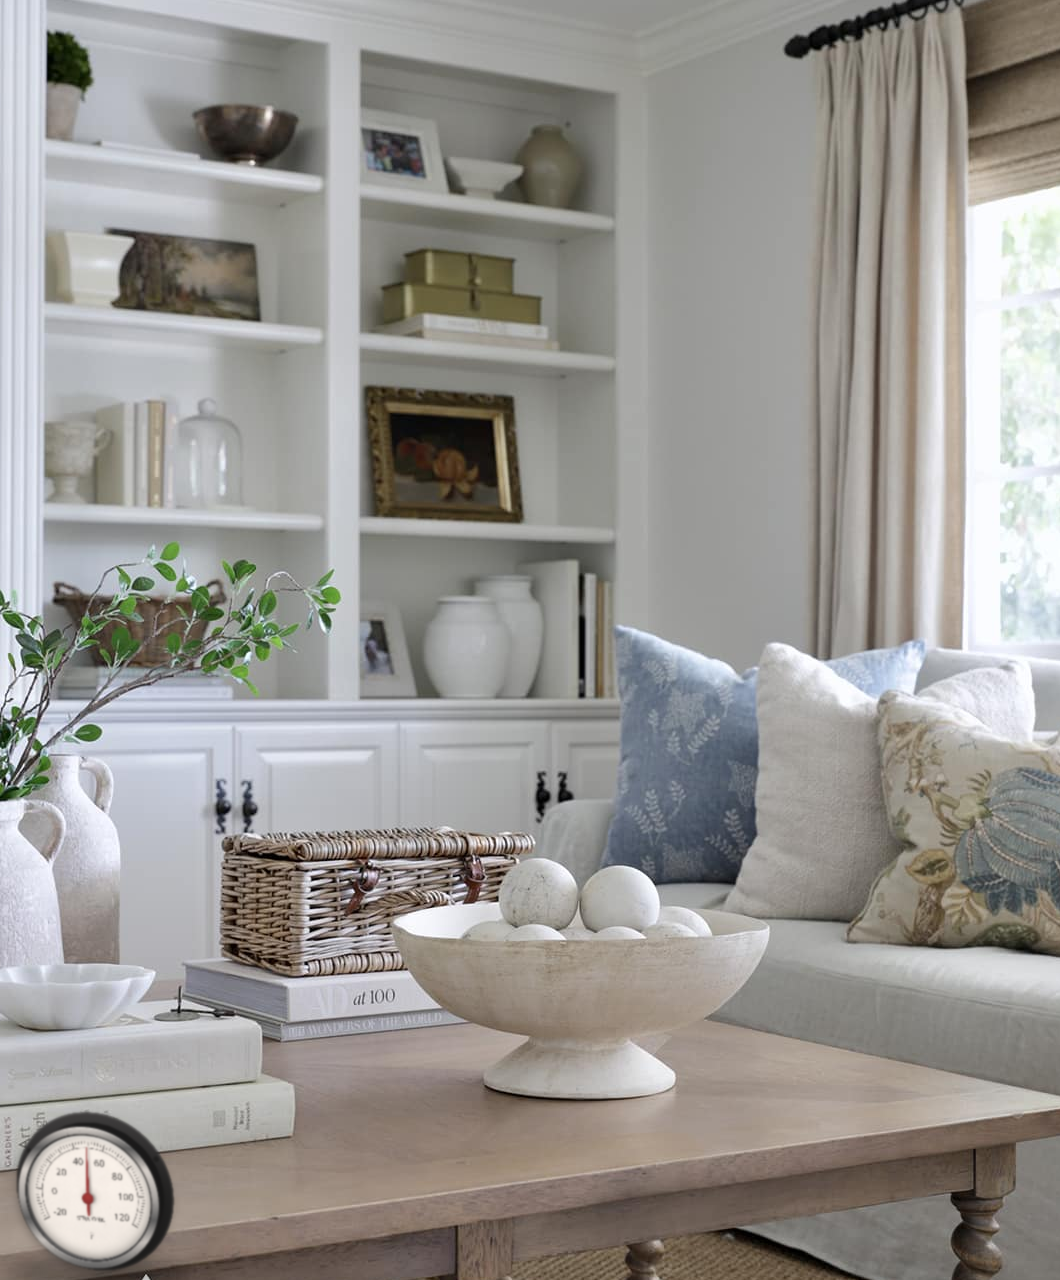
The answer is {"value": 50, "unit": "°F"}
